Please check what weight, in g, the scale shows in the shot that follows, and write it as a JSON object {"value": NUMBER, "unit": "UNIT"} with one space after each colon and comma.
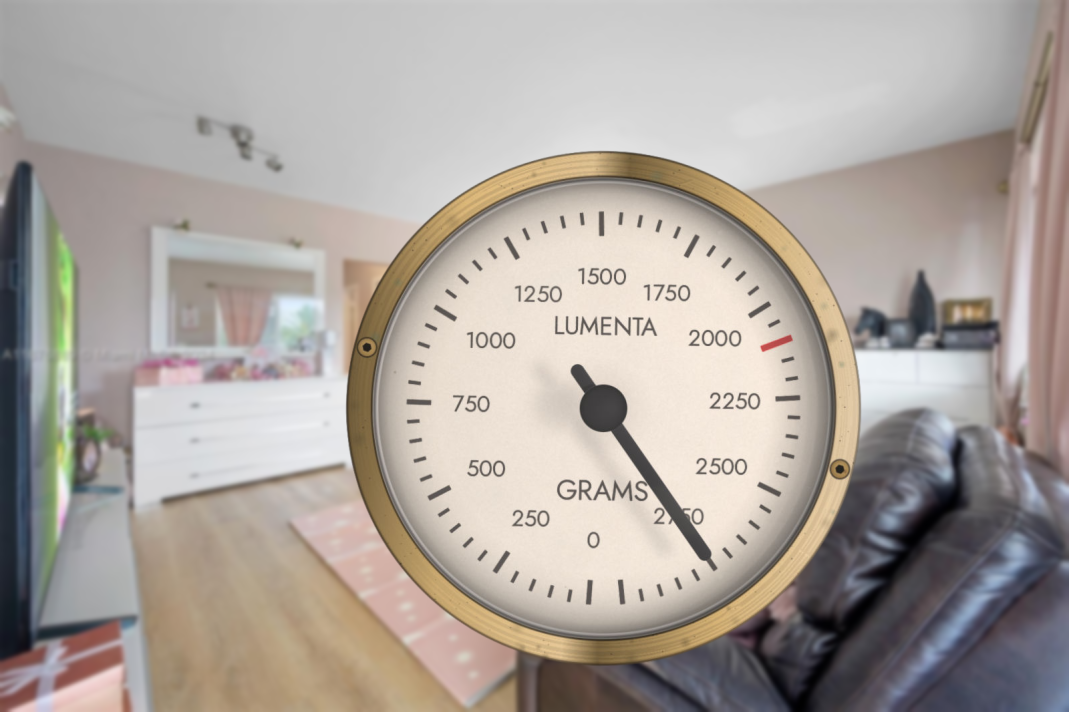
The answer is {"value": 2750, "unit": "g"}
